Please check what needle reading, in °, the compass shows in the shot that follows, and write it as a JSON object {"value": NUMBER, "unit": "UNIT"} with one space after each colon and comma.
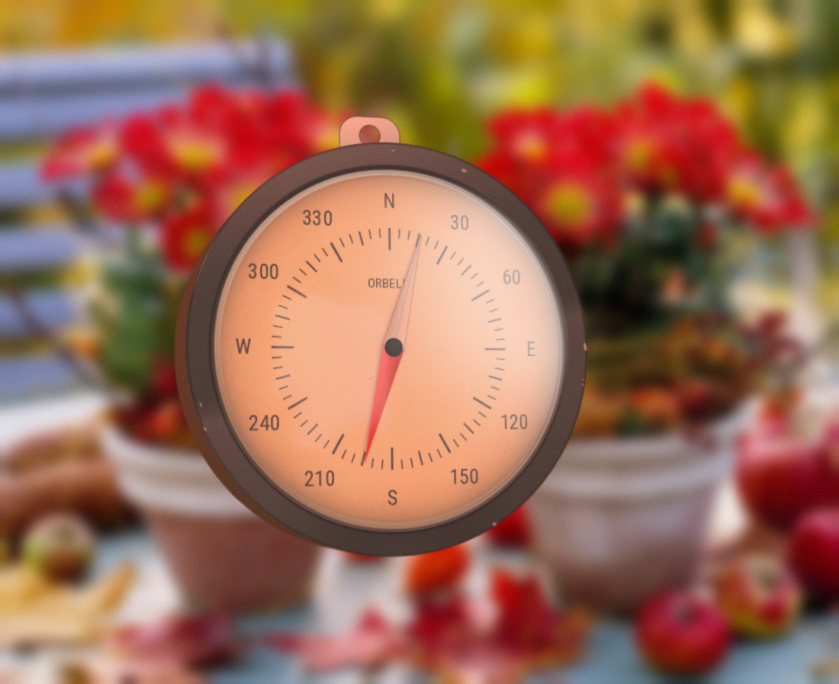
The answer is {"value": 195, "unit": "°"}
